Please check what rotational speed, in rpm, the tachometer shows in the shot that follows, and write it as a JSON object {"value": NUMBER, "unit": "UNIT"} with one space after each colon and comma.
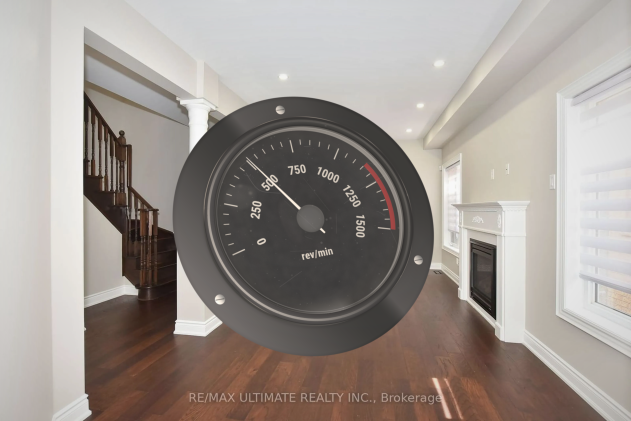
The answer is {"value": 500, "unit": "rpm"}
